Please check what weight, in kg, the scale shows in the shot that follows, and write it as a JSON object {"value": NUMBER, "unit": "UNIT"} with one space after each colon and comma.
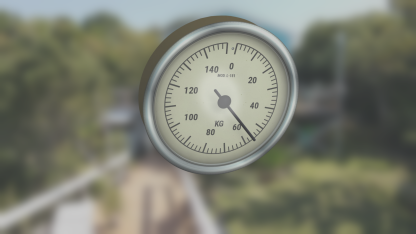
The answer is {"value": 56, "unit": "kg"}
